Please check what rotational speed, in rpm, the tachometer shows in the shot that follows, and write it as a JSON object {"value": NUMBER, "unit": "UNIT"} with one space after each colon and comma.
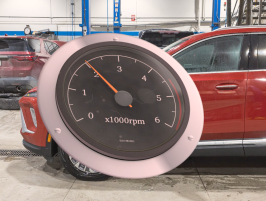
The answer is {"value": 2000, "unit": "rpm"}
